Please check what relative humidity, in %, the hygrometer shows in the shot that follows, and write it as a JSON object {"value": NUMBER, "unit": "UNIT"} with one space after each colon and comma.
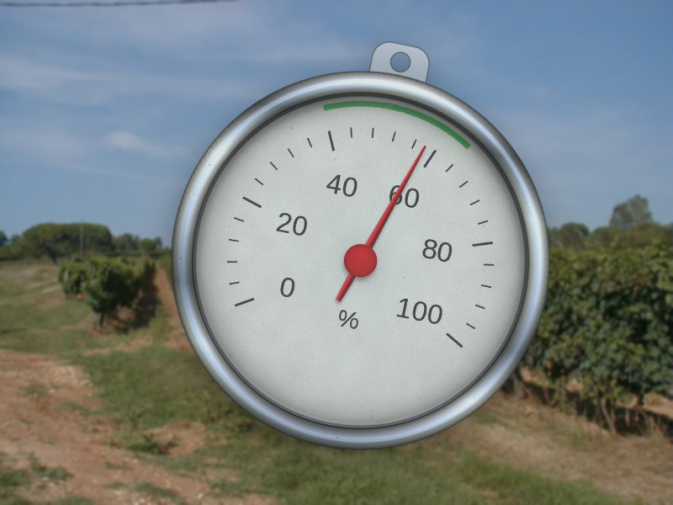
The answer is {"value": 58, "unit": "%"}
